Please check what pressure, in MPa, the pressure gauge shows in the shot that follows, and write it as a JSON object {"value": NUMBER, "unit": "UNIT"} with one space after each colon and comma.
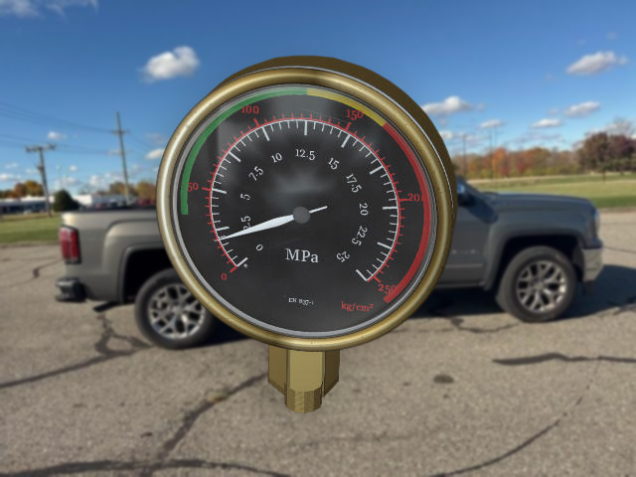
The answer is {"value": 2, "unit": "MPa"}
